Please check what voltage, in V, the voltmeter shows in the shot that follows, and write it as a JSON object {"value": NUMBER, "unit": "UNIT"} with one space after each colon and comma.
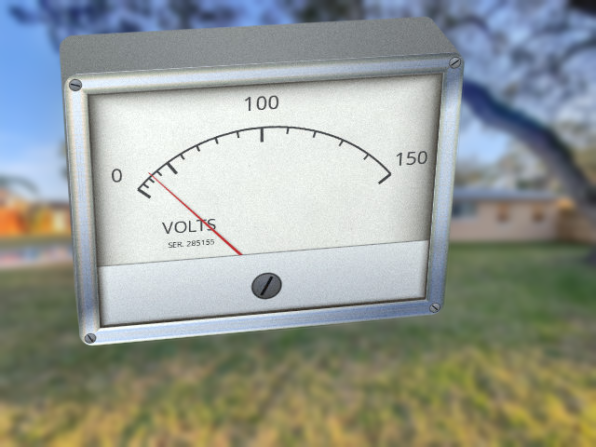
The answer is {"value": 35, "unit": "V"}
